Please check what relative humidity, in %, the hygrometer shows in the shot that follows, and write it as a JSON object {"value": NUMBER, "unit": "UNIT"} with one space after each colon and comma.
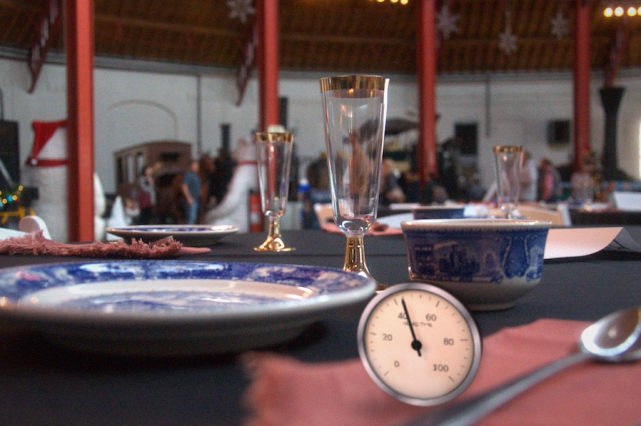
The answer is {"value": 44, "unit": "%"}
